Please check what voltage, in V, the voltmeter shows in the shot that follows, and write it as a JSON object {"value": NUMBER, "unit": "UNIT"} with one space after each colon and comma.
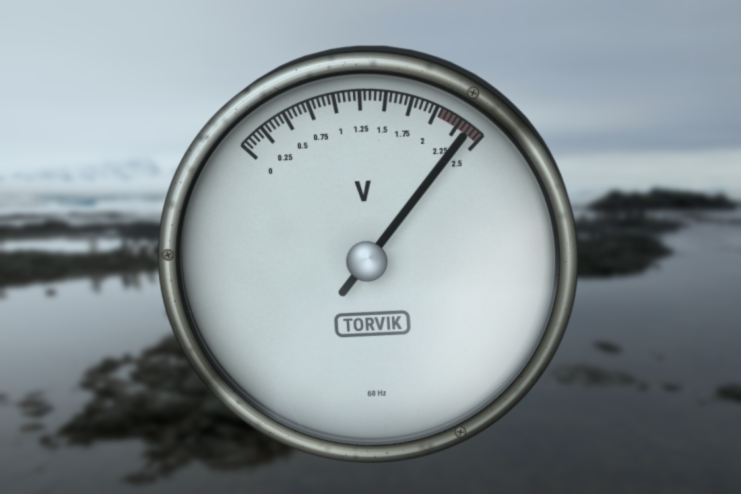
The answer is {"value": 2.35, "unit": "V"}
